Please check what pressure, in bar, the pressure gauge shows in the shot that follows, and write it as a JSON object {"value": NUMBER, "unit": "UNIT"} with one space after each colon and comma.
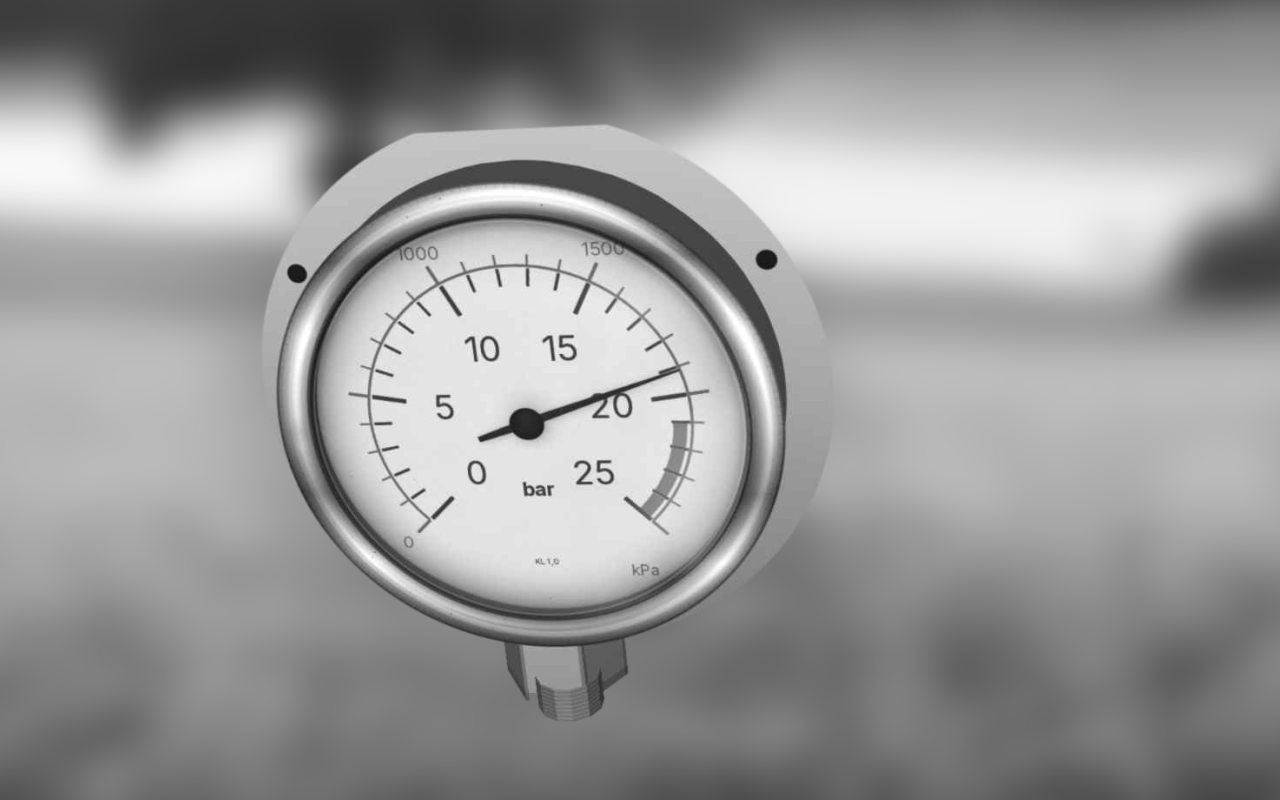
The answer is {"value": 19, "unit": "bar"}
